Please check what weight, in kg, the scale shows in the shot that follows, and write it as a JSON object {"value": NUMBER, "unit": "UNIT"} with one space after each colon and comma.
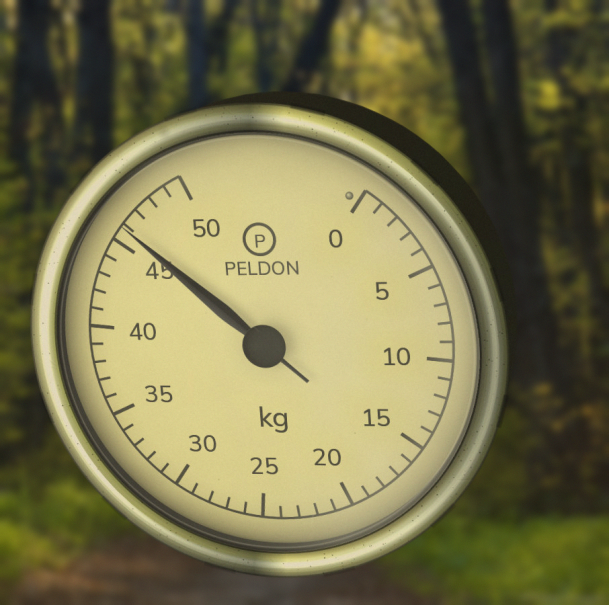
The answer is {"value": 46, "unit": "kg"}
